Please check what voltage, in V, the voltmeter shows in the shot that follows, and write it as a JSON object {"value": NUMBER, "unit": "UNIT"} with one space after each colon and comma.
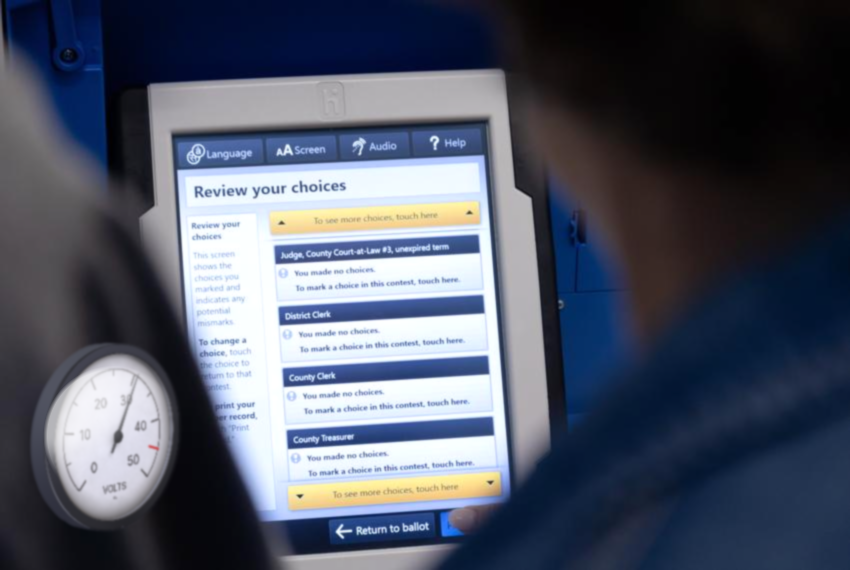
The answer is {"value": 30, "unit": "V"}
